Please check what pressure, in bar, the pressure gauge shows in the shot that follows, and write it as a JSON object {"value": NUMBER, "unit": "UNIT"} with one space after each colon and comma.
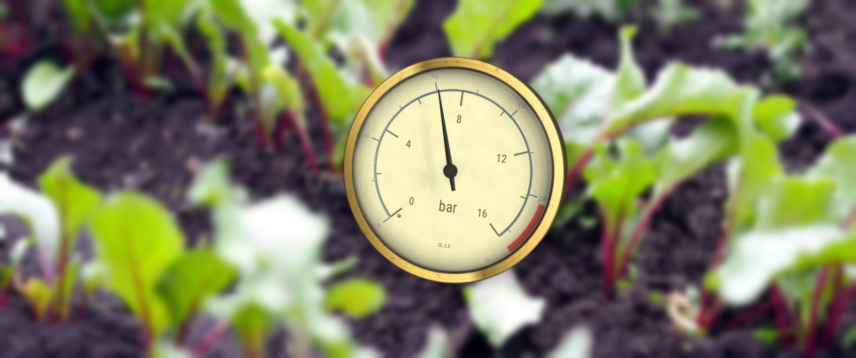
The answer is {"value": 7, "unit": "bar"}
